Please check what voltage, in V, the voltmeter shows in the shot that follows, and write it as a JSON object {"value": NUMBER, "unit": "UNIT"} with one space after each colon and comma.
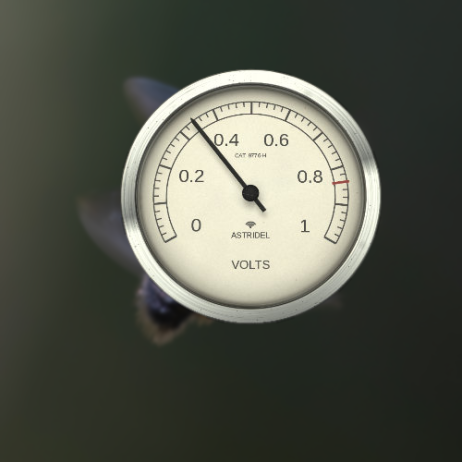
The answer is {"value": 0.34, "unit": "V"}
